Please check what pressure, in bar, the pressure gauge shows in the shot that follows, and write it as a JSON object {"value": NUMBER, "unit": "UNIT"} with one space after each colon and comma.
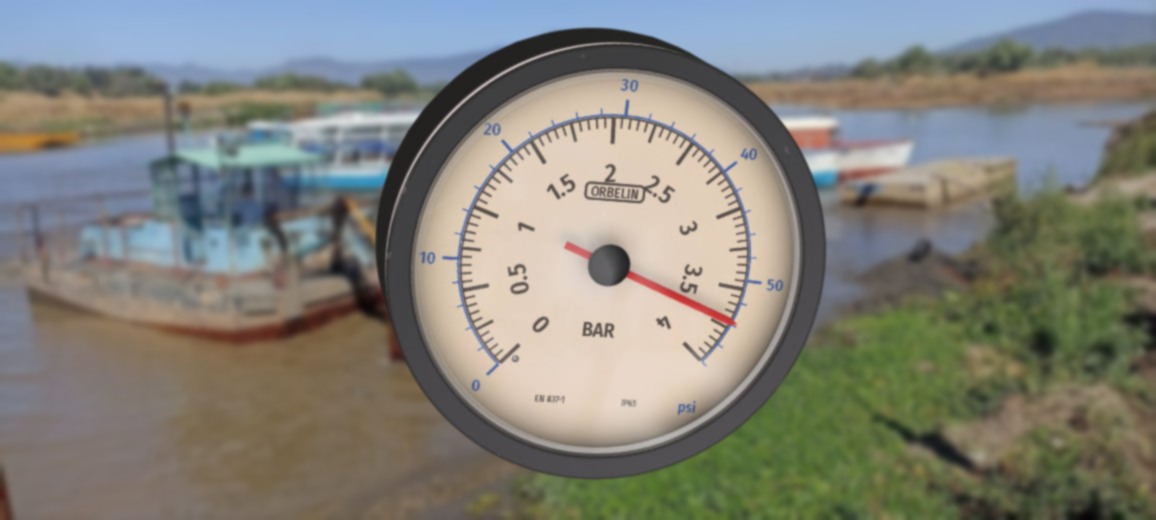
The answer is {"value": 3.7, "unit": "bar"}
